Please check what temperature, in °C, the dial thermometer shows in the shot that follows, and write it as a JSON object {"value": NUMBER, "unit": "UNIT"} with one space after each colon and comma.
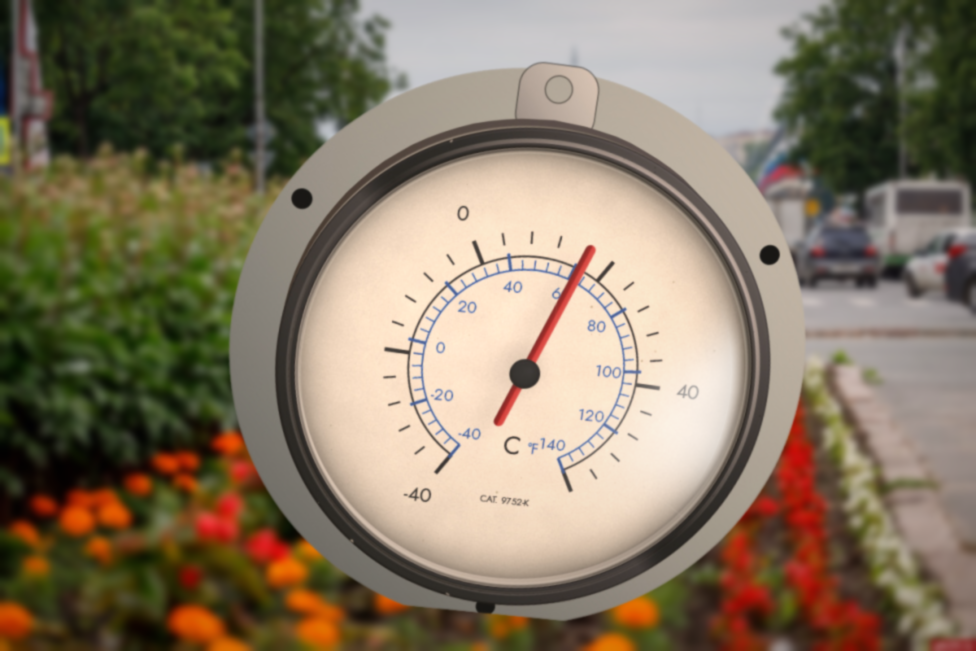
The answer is {"value": 16, "unit": "°C"}
